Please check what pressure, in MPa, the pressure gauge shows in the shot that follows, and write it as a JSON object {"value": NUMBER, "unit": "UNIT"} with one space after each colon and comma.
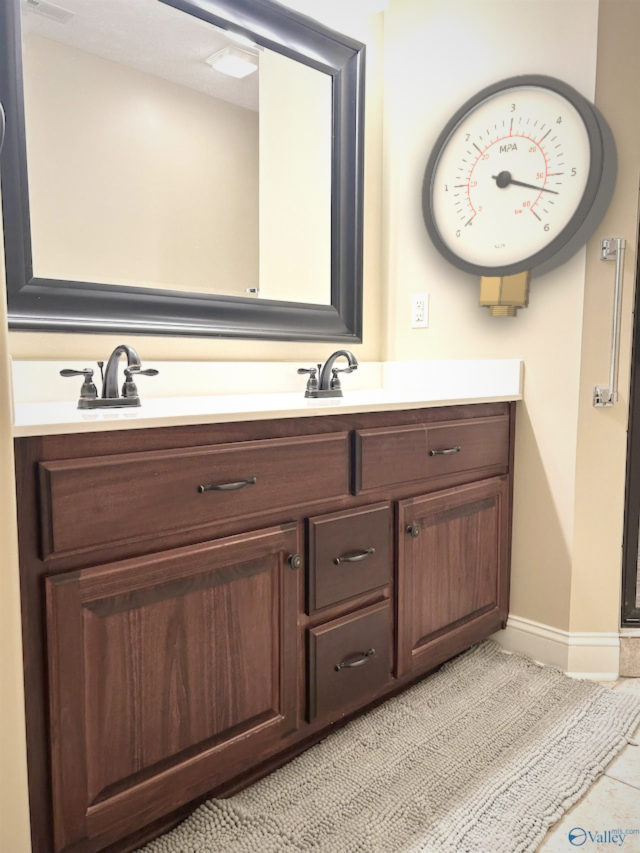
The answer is {"value": 5.4, "unit": "MPa"}
